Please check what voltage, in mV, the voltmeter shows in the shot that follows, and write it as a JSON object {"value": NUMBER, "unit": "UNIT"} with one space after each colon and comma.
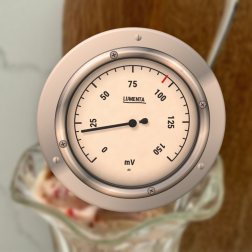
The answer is {"value": 20, "unit": "mV"}
